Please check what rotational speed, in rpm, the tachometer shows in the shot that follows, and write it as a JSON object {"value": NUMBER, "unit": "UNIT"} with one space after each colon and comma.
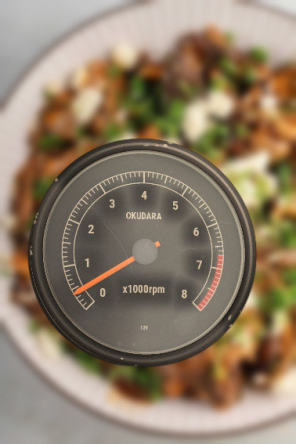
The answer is {"value": 400, "unit": "rpm"}
